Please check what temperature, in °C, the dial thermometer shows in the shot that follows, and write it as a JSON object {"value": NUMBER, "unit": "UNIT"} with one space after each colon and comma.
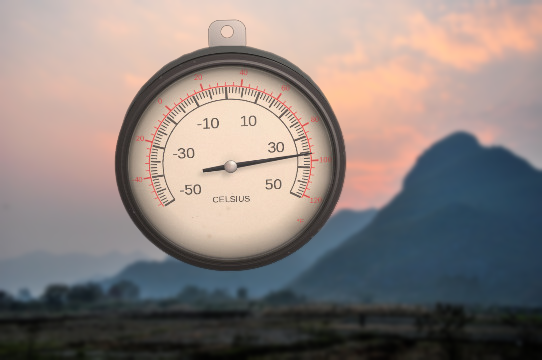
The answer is {"value": 35, "unit": "°C"}
